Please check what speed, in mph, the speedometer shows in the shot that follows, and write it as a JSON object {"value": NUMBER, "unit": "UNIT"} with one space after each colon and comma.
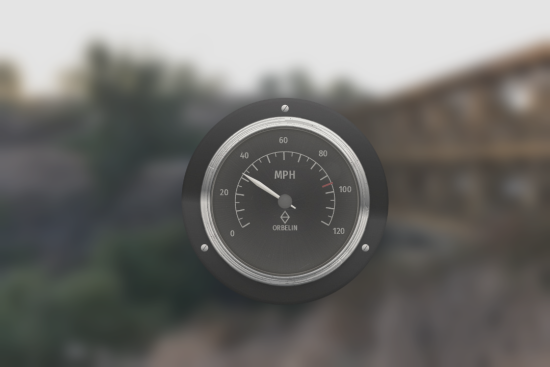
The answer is {"value": 32.5, "unit": "mph"}
